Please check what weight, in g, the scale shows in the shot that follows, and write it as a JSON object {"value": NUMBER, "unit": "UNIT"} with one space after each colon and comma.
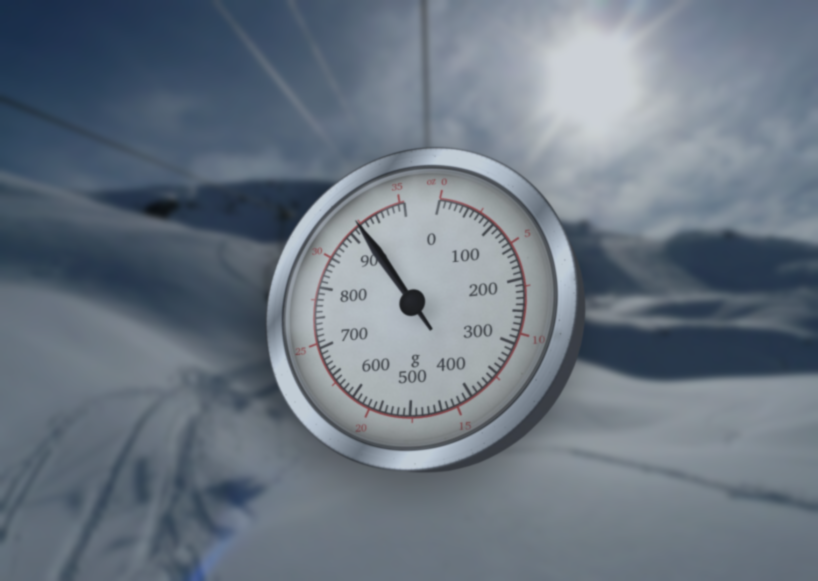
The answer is {"value": 920, "unit": "g"}
